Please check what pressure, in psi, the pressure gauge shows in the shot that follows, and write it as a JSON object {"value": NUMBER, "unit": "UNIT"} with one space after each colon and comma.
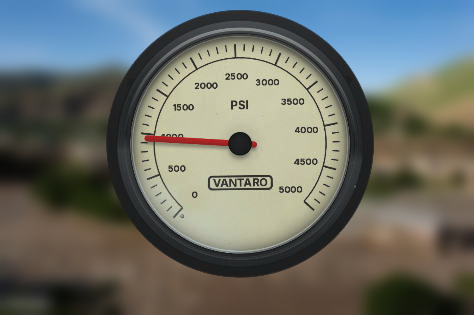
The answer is {"value": 950, "unit": "psi"}
